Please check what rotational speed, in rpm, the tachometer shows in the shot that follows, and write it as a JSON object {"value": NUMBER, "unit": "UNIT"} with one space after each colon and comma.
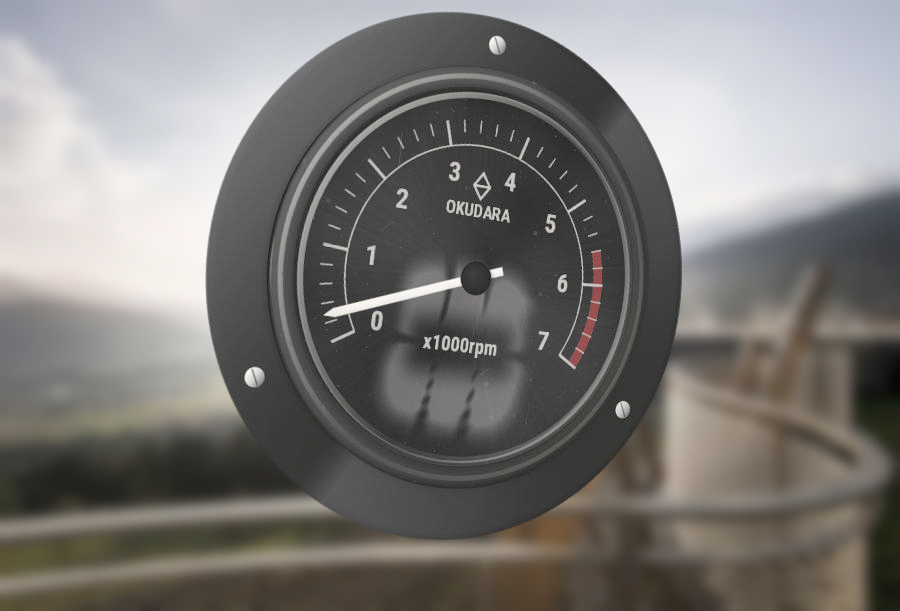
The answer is {"value": 300, "unit": "rpm"}
